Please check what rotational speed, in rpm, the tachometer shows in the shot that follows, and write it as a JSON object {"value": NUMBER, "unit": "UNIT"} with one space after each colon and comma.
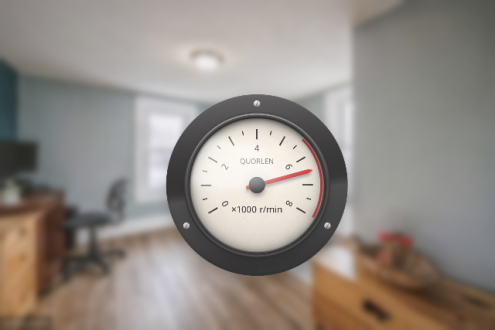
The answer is {"value": 6500, "unit": "rpm"}
